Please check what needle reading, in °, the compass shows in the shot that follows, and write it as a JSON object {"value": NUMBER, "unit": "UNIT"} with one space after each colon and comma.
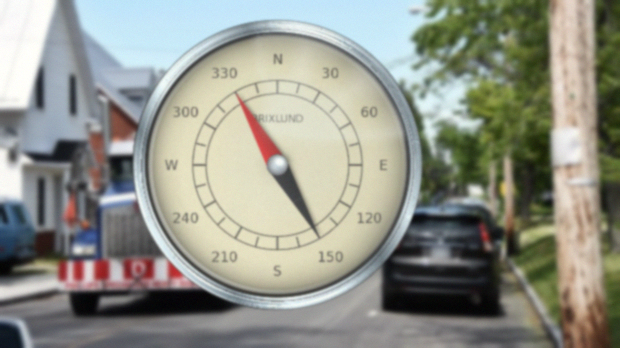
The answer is {"value": 330, "unit": "°"}
